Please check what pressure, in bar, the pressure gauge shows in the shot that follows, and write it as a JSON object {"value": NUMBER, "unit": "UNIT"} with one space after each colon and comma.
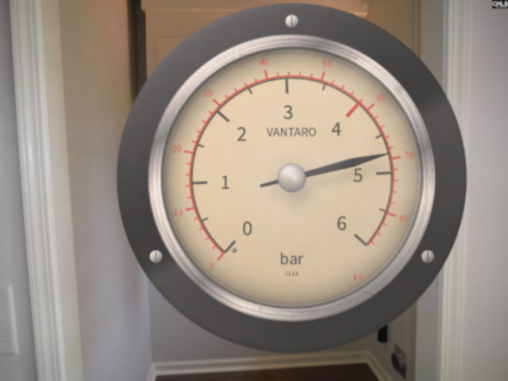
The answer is {"value": 4.75, "unit": "bar"}
